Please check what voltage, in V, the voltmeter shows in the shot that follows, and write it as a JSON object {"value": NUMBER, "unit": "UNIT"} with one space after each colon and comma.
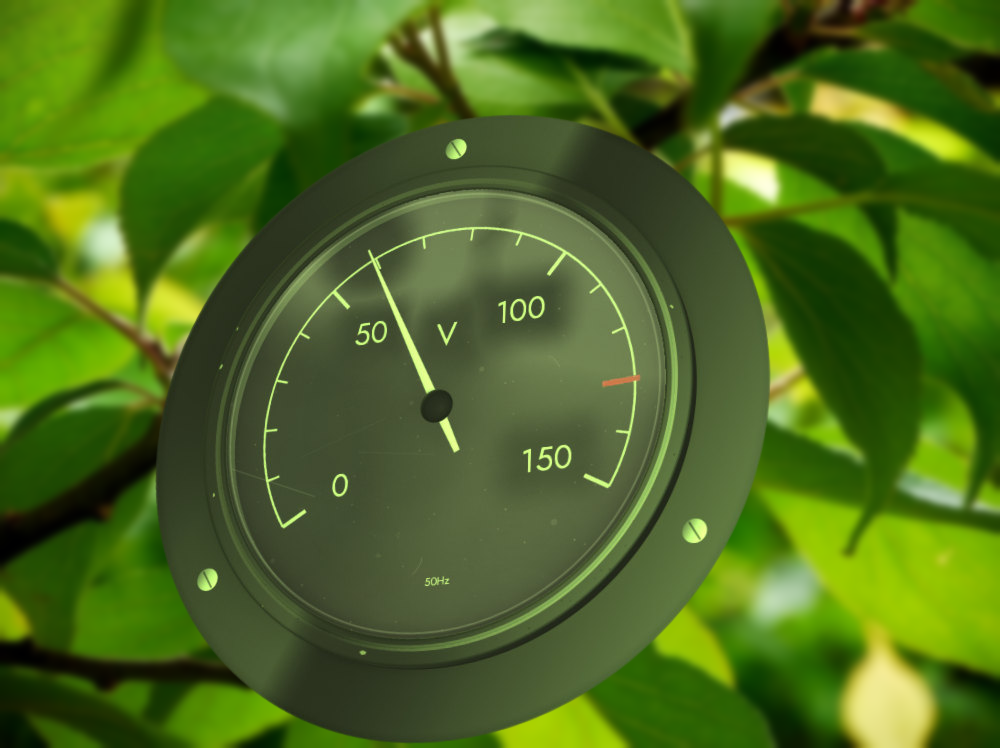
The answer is {"value": 60, "unit": "V"}
